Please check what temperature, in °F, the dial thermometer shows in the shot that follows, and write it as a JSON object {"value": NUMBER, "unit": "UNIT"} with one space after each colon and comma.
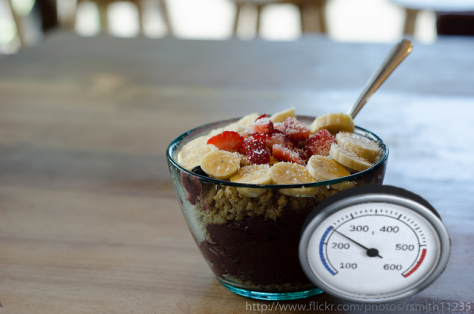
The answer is {"value": 250, "unit": "°F"}
